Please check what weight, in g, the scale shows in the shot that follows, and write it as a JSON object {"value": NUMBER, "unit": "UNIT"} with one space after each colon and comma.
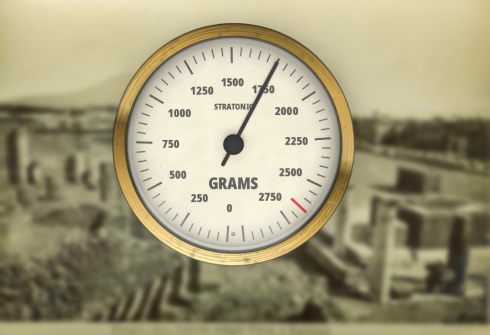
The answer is {"value": 1750, "unit": "g"}
